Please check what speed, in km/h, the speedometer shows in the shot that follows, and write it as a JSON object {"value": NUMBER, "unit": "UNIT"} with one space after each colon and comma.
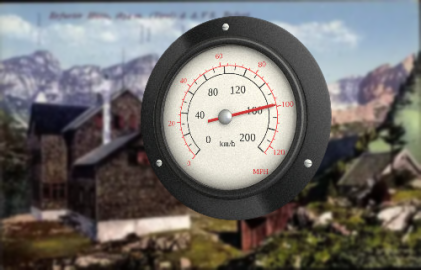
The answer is {"value": 160, "unit": "km/h"}
